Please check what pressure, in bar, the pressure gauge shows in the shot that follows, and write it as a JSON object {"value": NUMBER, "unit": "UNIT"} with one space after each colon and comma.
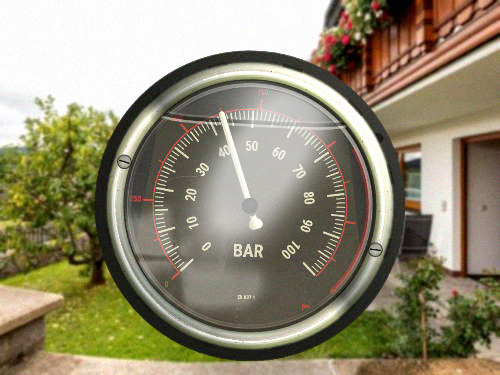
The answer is {"value": 43, "unit": "bar"}
